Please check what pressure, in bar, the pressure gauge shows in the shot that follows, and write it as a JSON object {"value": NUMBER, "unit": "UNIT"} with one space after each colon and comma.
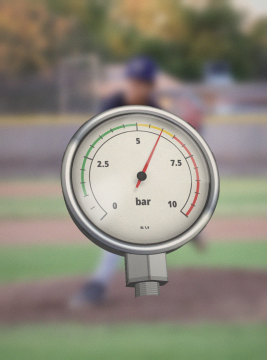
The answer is {"value": 6, "unit": "bar"}
